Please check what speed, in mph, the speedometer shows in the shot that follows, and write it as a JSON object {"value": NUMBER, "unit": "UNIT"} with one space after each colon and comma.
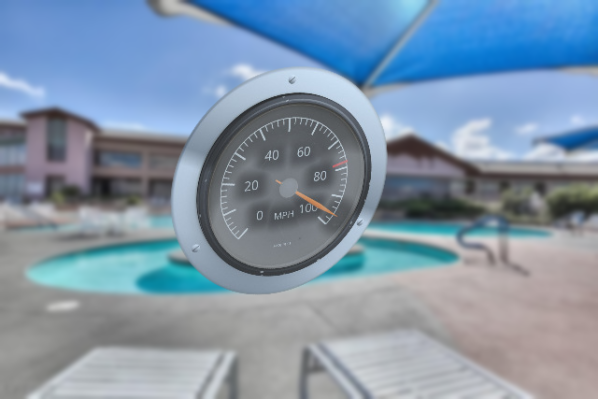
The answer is {"value": 96, "unit": "mph"}
